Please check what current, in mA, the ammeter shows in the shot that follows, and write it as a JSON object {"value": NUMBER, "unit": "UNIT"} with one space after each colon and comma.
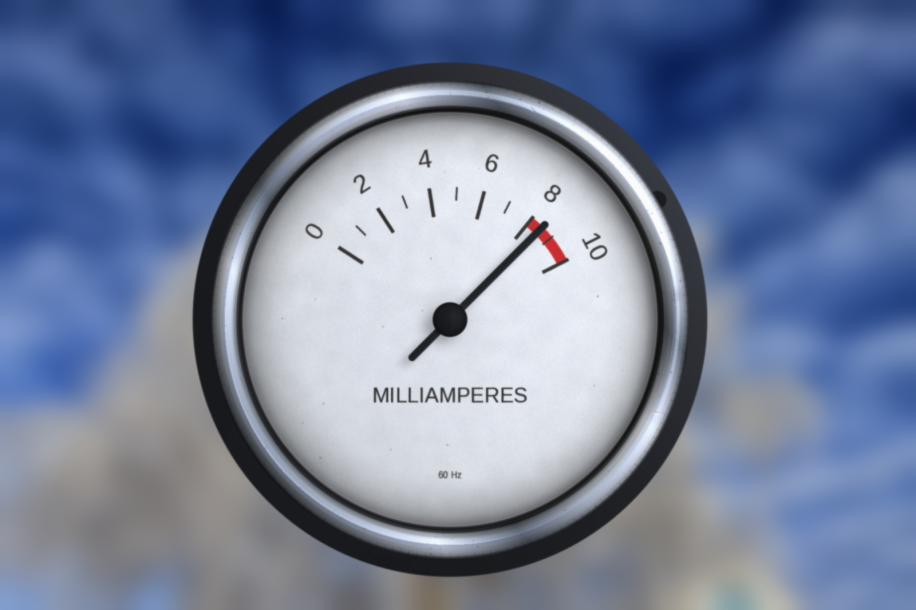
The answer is {"value": 8.5, "unit": "mA"}
